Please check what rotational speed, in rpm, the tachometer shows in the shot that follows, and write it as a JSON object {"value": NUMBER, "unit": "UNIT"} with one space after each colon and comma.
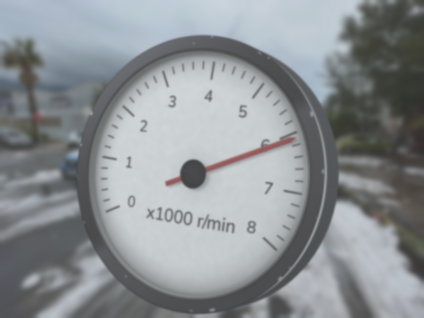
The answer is {"value": 6100, "unit": "rpm"}
